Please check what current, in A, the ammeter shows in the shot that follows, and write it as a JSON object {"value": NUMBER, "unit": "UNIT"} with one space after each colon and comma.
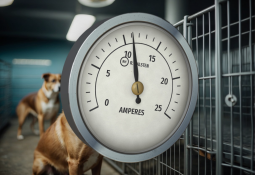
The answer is {"value": 11, "unit": "A"}
